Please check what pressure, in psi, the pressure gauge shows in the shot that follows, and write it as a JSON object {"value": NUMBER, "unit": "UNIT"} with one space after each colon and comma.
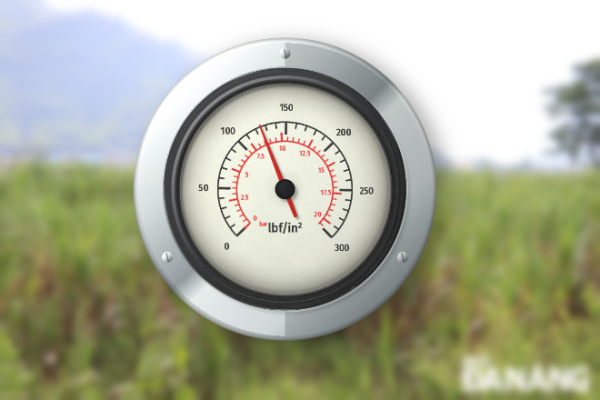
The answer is {"value": 125, "unit": "psi"}
